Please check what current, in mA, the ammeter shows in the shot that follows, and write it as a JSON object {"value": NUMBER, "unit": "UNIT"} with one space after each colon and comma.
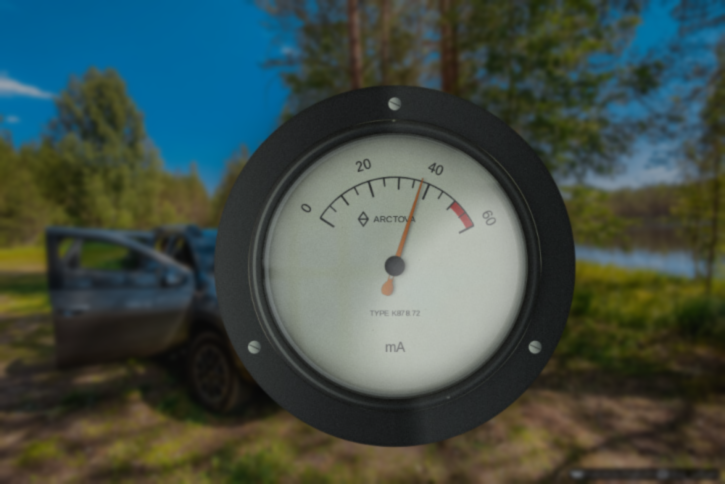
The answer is {"value": 37.5, "unit": "mA"}
